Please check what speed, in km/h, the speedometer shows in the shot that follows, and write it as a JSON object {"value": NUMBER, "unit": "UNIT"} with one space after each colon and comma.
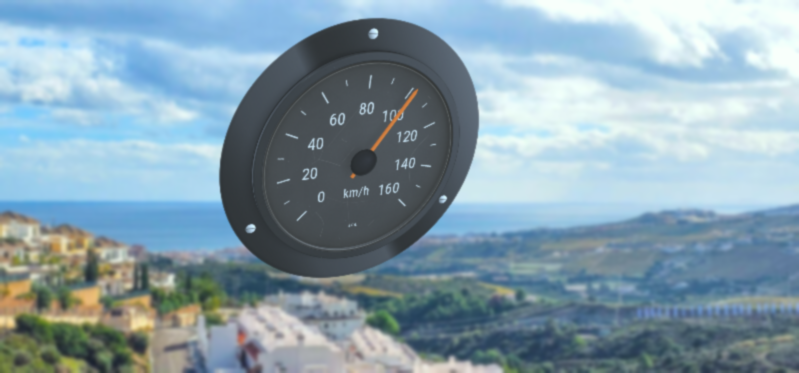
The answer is {"value": 100, "unit": "km/h"}
